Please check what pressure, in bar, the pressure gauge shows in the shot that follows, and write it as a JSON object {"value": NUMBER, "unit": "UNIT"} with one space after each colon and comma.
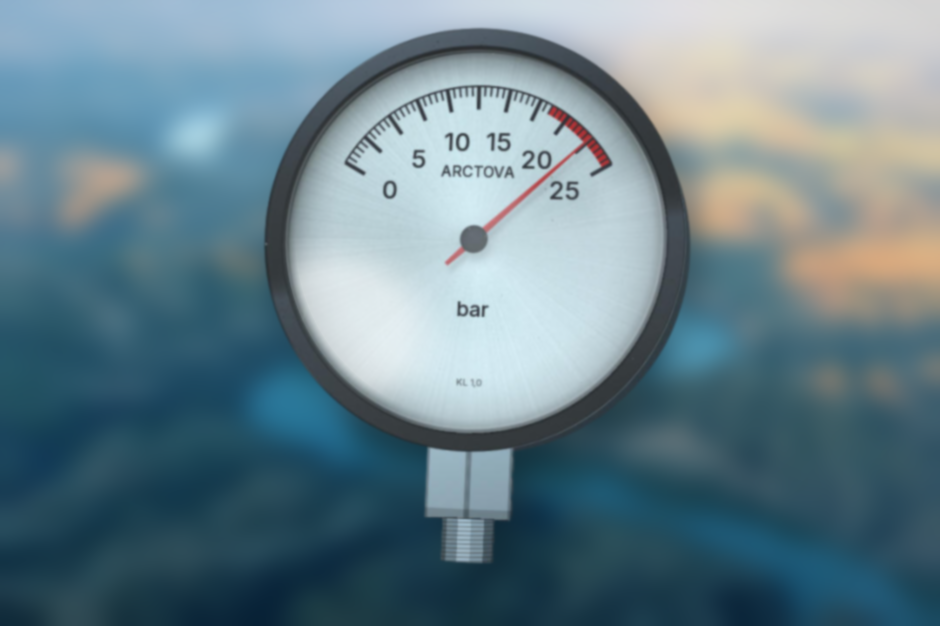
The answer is {"value": 22.5, "unit": "bar"}
